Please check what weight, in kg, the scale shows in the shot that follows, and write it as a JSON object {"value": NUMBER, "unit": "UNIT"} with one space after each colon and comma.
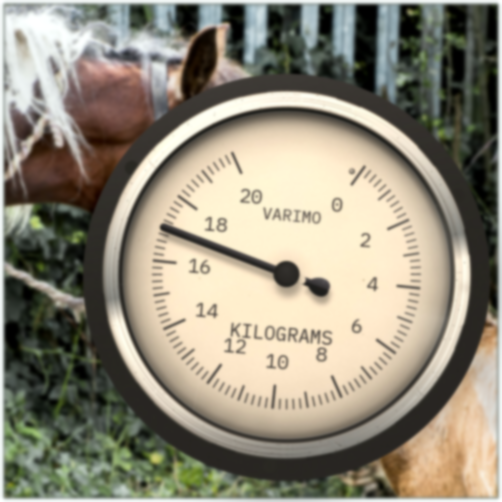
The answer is {"value": 17, "unit": "kg"}
